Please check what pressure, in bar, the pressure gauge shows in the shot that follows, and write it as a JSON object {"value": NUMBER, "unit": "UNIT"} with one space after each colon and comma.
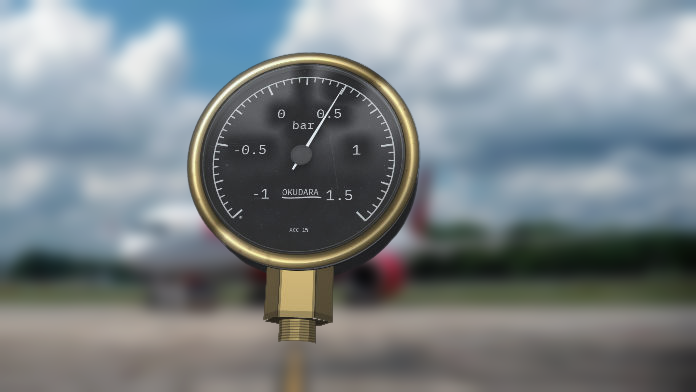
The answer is {"value": 0.5, "unit": "bar"}
